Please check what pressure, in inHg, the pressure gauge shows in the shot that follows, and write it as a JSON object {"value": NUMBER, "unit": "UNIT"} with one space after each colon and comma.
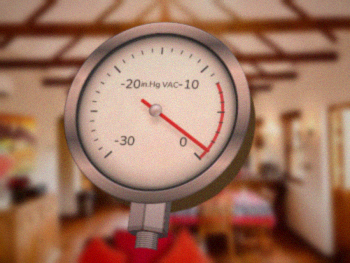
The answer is {"value": -1, "unit": "inHg"}
